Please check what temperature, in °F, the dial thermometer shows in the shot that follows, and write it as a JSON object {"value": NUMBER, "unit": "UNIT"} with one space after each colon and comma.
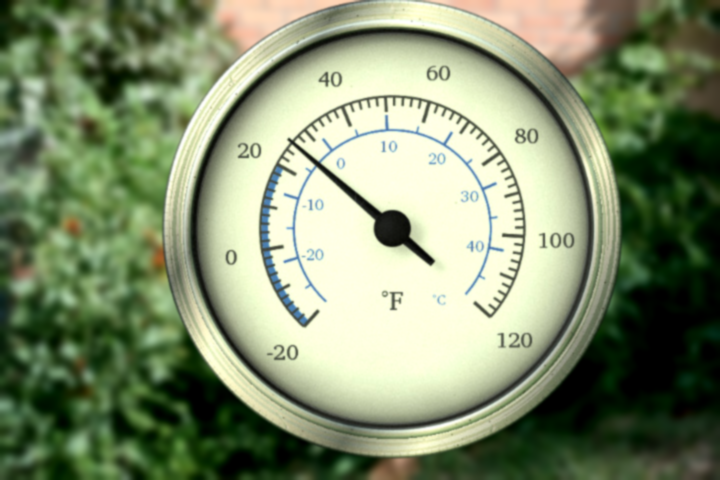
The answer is {"value": 26, "unit": "°F"}
